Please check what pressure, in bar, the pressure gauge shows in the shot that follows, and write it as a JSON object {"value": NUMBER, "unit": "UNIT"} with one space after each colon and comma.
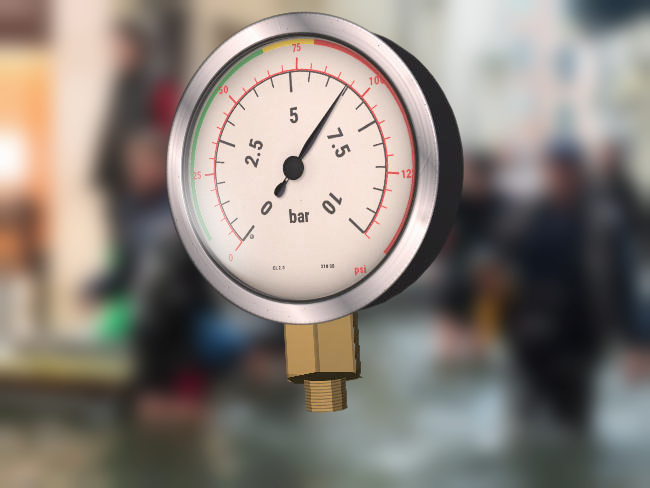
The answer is {"value": 6.5, "unit": "bar"}
